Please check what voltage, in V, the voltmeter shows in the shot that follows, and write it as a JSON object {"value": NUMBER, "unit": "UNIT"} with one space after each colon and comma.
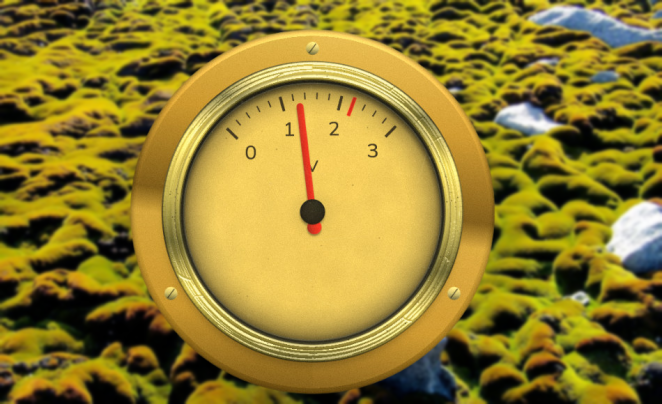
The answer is {"value": 1.3, "unit": "V"}
